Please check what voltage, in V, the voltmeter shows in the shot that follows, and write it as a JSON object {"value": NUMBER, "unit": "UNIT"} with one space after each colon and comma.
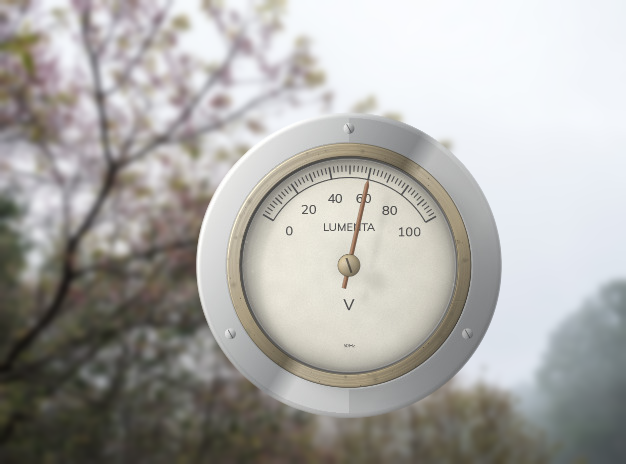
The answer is {"value": 60, "unit": "V"}
